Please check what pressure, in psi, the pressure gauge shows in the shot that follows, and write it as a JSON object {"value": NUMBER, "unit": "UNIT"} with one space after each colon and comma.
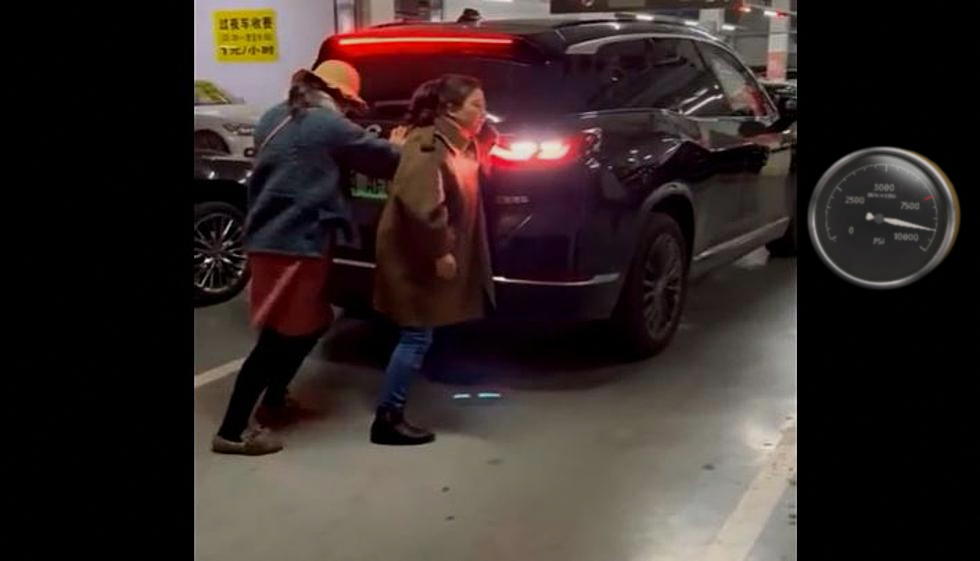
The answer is {"value": 9000, "unit": "psi"}
